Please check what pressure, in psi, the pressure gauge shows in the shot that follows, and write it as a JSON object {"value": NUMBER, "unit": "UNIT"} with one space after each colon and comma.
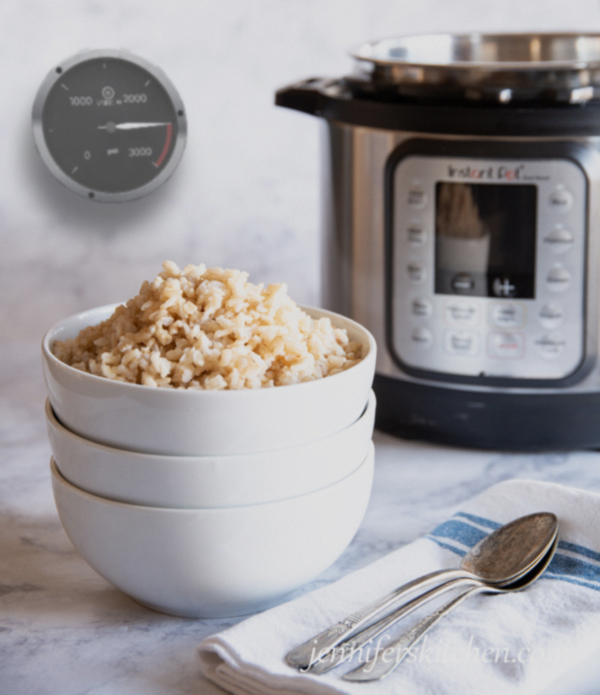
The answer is {"value": 2500, "unit": "psi"}
